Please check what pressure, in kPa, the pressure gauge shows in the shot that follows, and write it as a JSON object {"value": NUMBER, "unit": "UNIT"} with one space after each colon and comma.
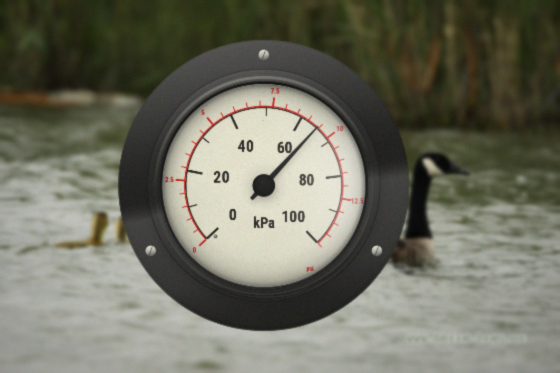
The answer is {"value": 65, "unit": "kPa"}
